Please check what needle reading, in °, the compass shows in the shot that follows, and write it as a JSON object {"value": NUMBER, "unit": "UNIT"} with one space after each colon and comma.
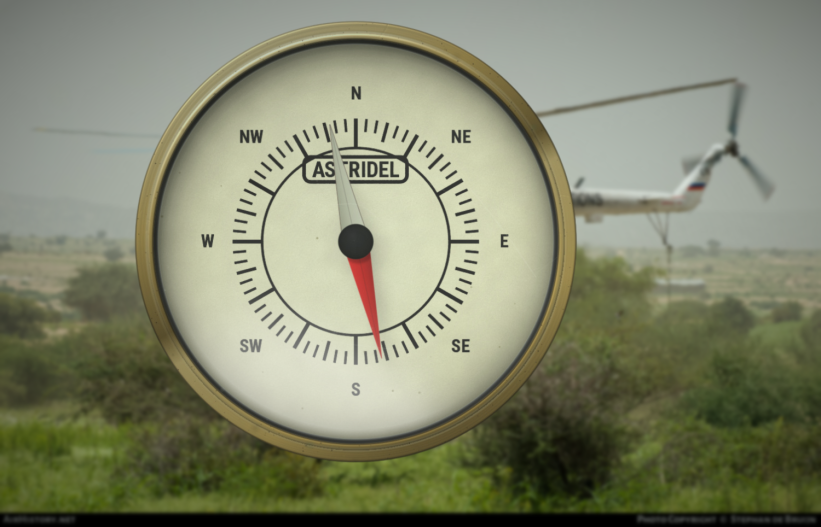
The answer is {"value": 167.5, "unit": "°"}
